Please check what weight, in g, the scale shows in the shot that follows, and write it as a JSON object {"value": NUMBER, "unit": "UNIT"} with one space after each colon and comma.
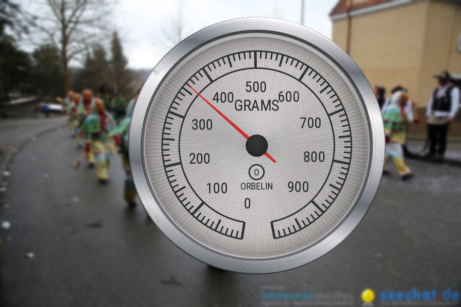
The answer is {"value": 360, "unit": "g"}
